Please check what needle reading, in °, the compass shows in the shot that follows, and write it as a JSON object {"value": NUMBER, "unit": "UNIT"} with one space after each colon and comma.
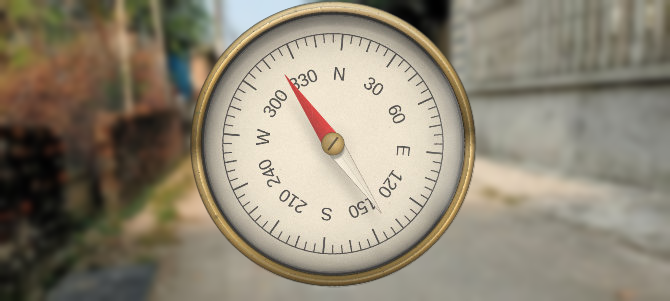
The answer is {"value": 320, "unit": "°"}
